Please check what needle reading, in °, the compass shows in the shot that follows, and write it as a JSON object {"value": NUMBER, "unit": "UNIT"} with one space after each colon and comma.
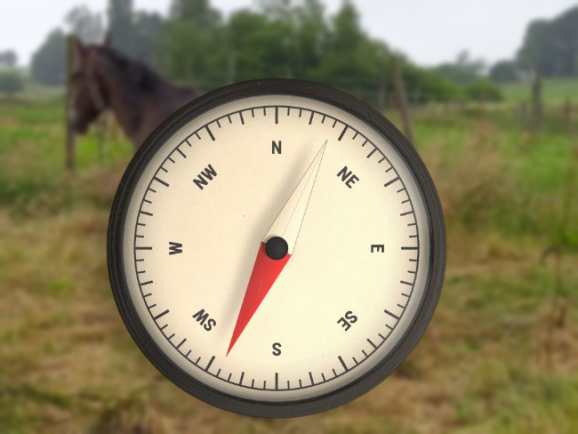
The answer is {"value": 205, "unit": "°"}
